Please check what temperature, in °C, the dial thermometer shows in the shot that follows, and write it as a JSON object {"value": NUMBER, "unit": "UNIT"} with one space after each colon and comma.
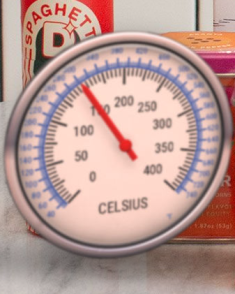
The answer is {"value": 150, "unit": "°C"}
